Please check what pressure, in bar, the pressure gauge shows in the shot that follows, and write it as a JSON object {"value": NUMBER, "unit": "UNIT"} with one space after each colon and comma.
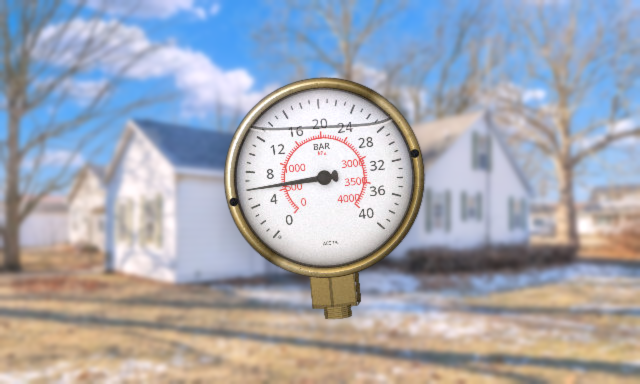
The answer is {"value": 6, "unit": "bar"}
